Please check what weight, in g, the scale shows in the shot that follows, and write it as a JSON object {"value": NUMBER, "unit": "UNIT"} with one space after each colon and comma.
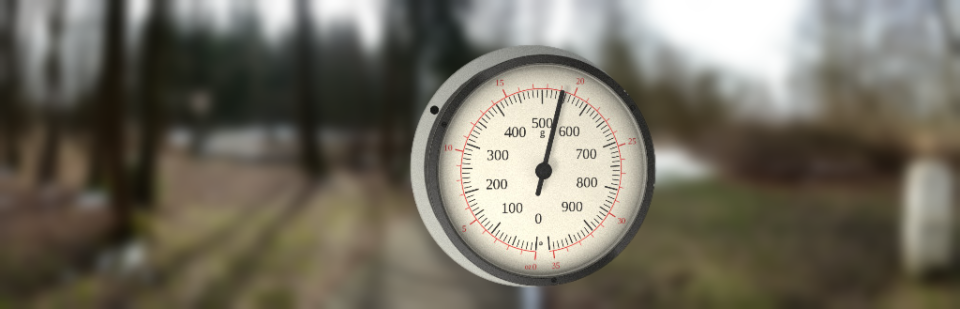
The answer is {"value": 540, "unit": "g"}
